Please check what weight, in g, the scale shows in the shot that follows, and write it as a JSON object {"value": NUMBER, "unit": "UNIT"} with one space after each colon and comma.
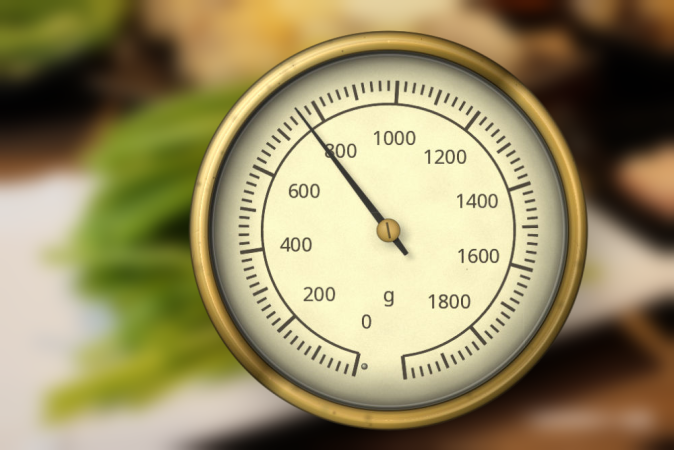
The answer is {"value": 760, "unit": "g"}
